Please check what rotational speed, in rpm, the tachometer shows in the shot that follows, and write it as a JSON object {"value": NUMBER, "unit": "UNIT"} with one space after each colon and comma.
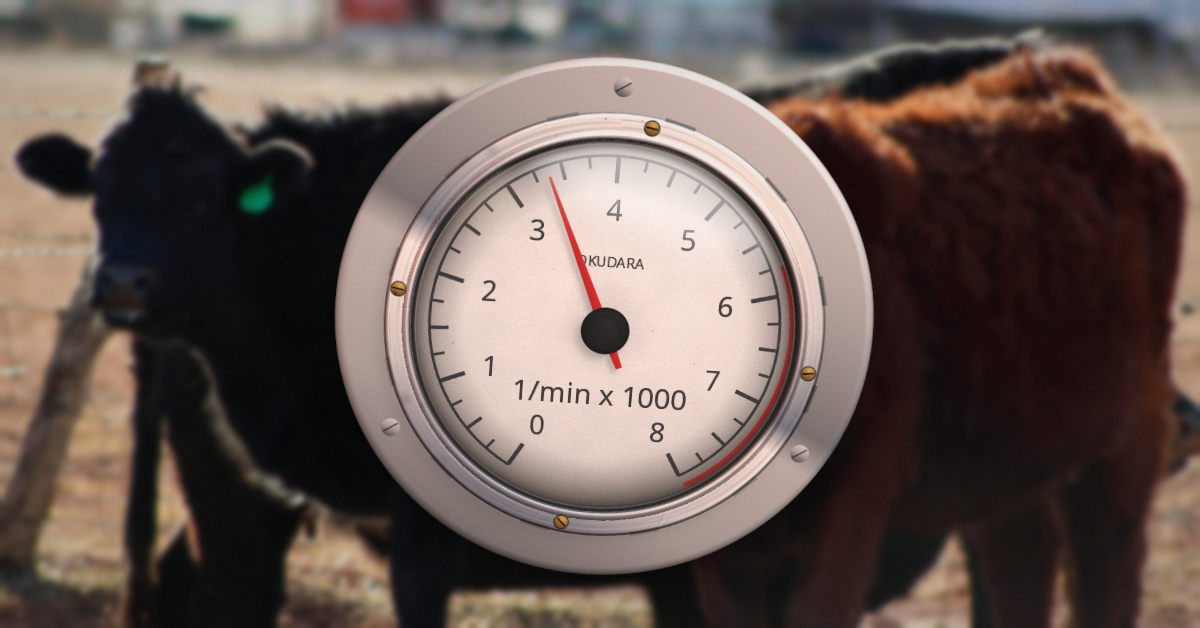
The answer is {"value": 3375, "unit": "rpm"}
